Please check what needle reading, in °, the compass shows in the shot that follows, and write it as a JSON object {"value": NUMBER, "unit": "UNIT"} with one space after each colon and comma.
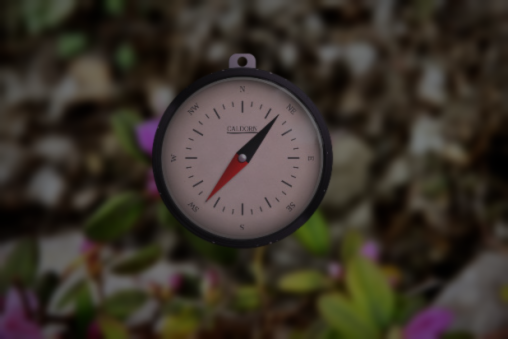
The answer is {"value": 220, "unit": "°"}
